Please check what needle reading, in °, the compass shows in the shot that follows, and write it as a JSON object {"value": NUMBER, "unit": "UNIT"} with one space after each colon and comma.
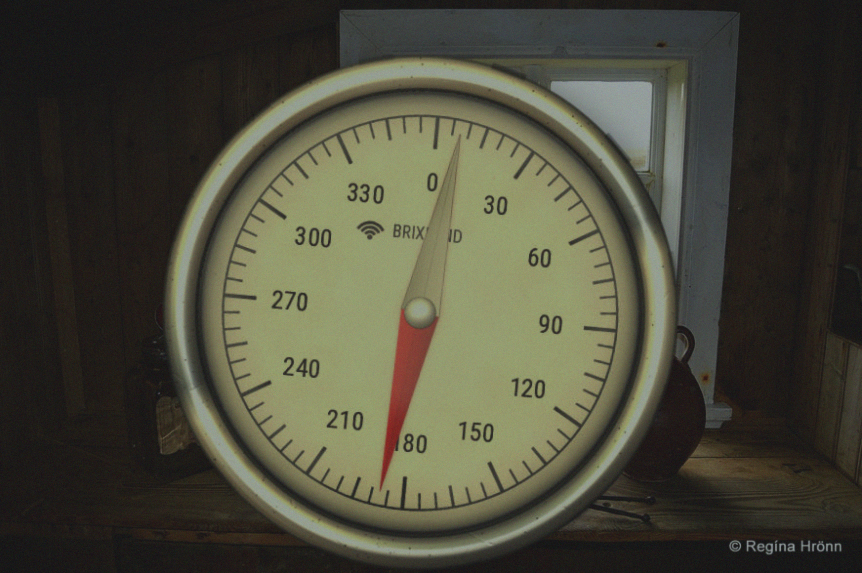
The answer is {"value": 187.5, "unit": "°"}
